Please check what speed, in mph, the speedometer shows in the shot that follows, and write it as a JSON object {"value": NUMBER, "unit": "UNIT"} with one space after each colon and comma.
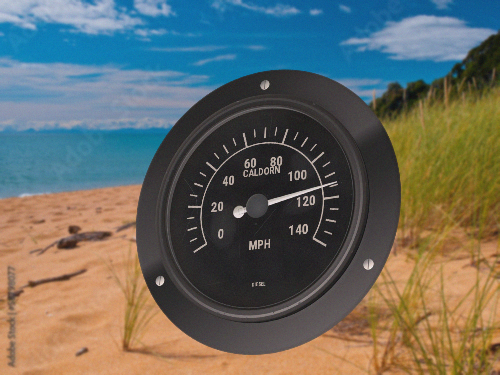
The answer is {"value": 115, "unit": "mph"}
